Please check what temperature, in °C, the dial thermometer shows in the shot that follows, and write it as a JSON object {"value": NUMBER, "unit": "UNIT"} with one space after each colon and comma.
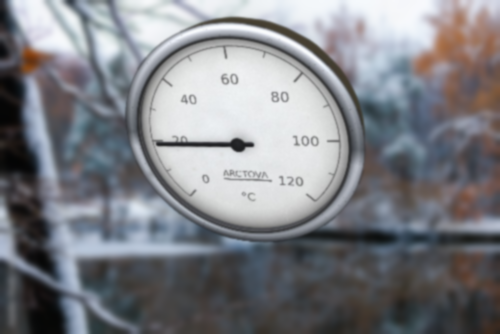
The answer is {"value": 20, "unit": "°C"}
